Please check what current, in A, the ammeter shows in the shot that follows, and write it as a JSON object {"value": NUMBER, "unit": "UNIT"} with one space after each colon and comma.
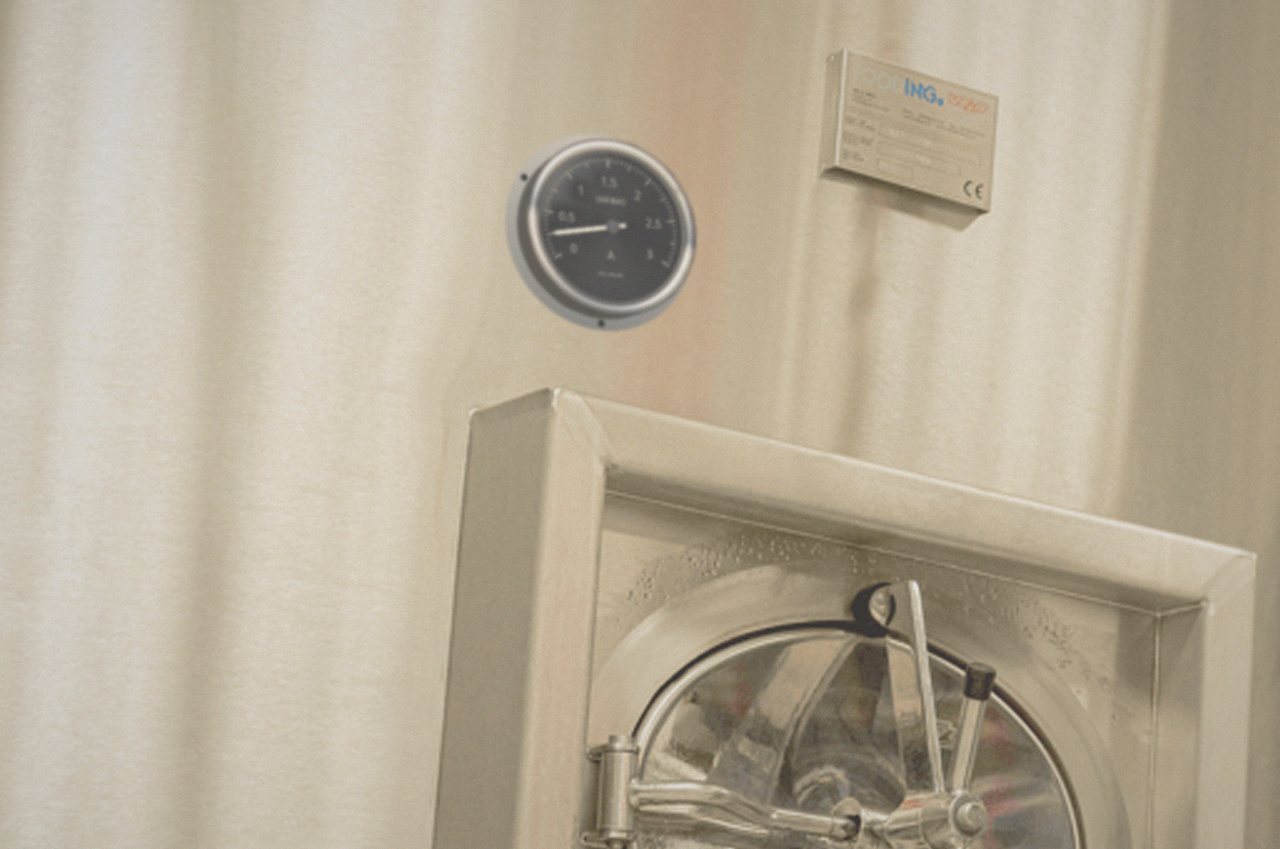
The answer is {"value": 0.25, "unit": "A"}
